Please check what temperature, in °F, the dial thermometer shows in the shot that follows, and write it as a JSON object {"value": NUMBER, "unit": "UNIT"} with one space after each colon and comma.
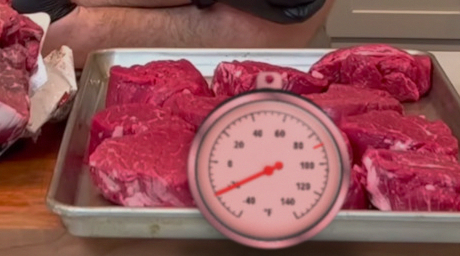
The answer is {"value": -20, "unit": "°F"}
